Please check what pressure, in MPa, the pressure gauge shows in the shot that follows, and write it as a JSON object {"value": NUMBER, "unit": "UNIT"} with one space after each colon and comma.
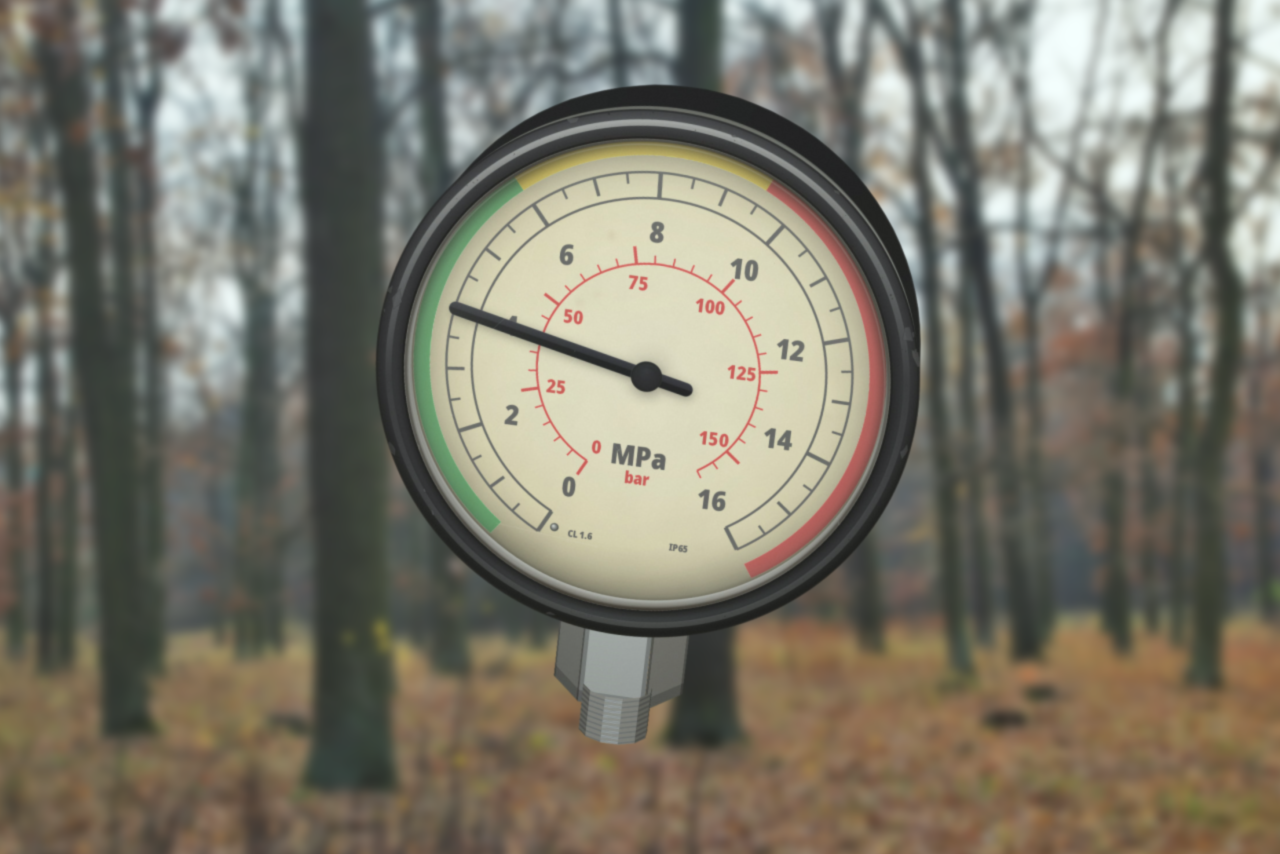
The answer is {"value": 4, "unit": "MPa"}
